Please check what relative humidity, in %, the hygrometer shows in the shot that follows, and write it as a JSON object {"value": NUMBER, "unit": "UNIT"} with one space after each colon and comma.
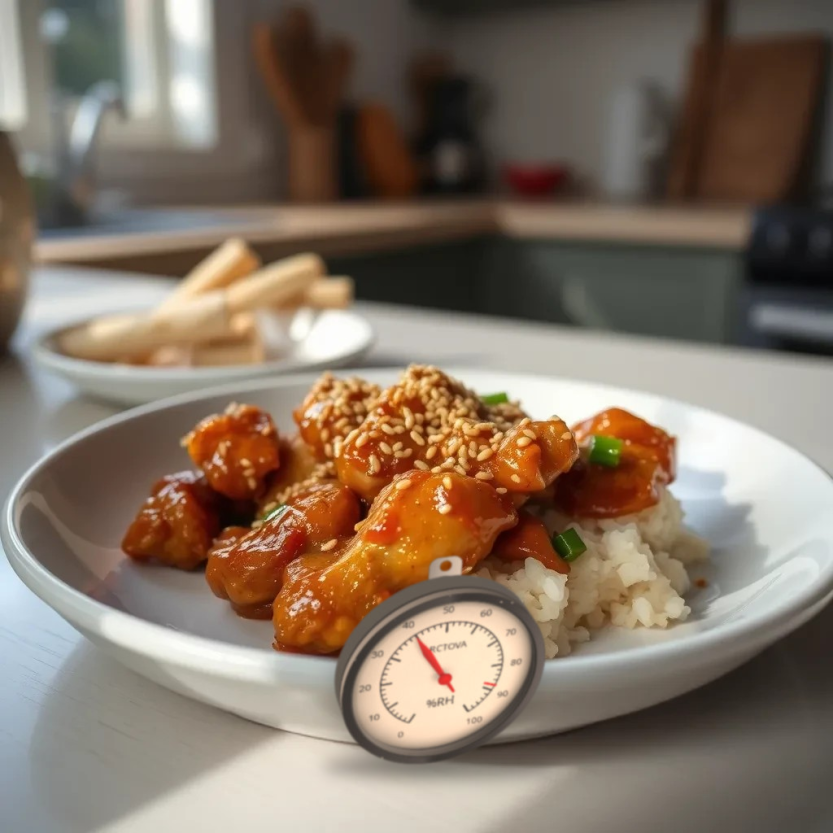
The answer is {"value": 40, "unit": "%"}
